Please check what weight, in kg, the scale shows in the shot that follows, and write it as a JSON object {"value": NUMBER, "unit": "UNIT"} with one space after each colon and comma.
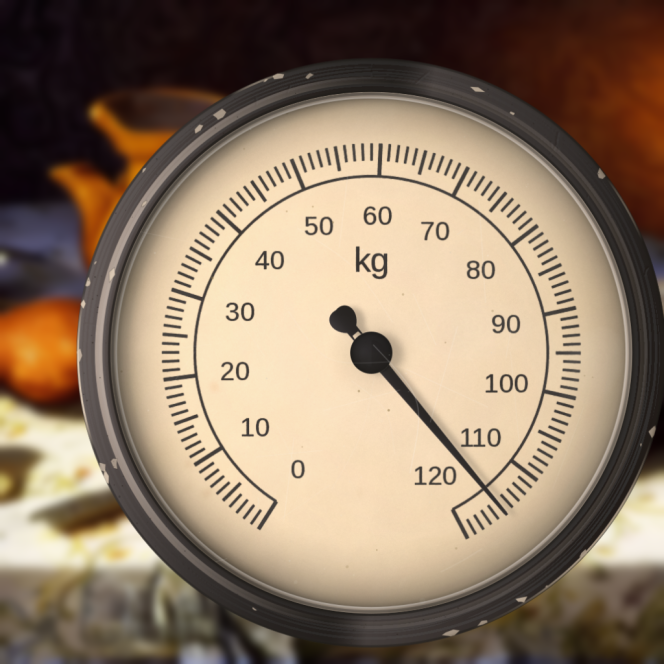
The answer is {"value": 115, "unit": "kg"}
